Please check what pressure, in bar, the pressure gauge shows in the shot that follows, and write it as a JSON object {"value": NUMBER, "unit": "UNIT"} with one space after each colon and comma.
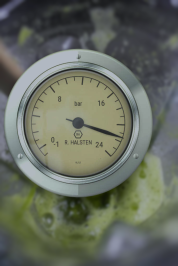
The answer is {"value": 21.5, "unit": "bar"}
